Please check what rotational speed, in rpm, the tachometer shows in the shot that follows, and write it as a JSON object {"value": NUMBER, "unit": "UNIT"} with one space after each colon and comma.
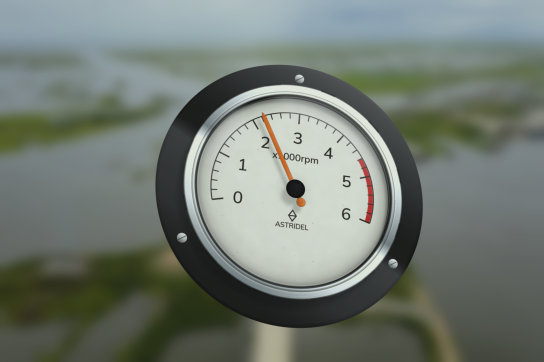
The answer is {"value": 2200, "unit": "rpm"}
